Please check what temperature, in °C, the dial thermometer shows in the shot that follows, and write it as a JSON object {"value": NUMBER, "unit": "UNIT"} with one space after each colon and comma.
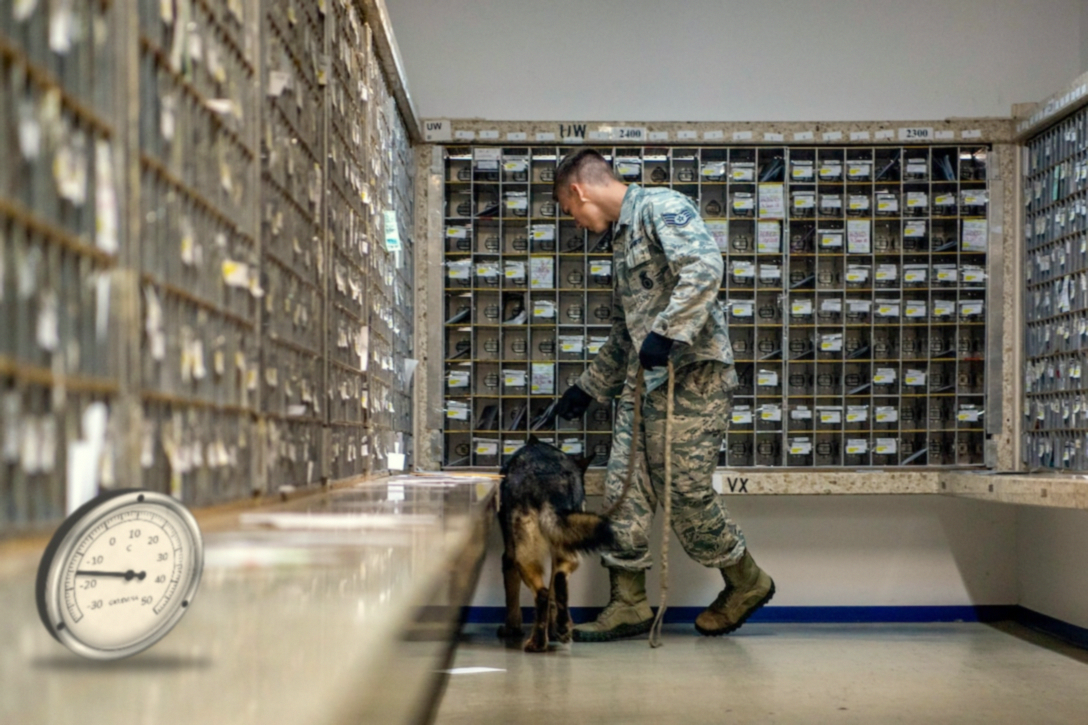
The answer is {"value": -15, "unit": "°C"}
